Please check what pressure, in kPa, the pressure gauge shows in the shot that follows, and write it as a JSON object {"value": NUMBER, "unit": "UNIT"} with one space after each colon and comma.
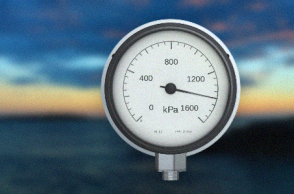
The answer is {"value": 1400, "unit": "kPa"}
